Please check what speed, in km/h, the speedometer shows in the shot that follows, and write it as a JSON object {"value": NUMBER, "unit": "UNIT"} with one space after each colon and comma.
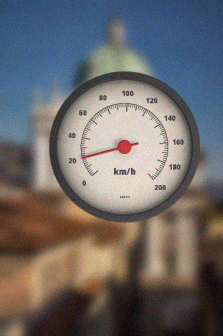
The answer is {"value": 20, "unit": "km/h"}
